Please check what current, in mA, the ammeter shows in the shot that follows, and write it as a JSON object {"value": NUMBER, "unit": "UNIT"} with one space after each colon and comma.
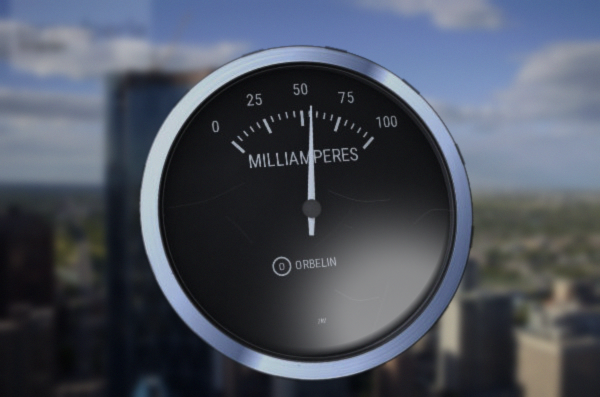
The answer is {"value": 55, "unit": "mA"}
